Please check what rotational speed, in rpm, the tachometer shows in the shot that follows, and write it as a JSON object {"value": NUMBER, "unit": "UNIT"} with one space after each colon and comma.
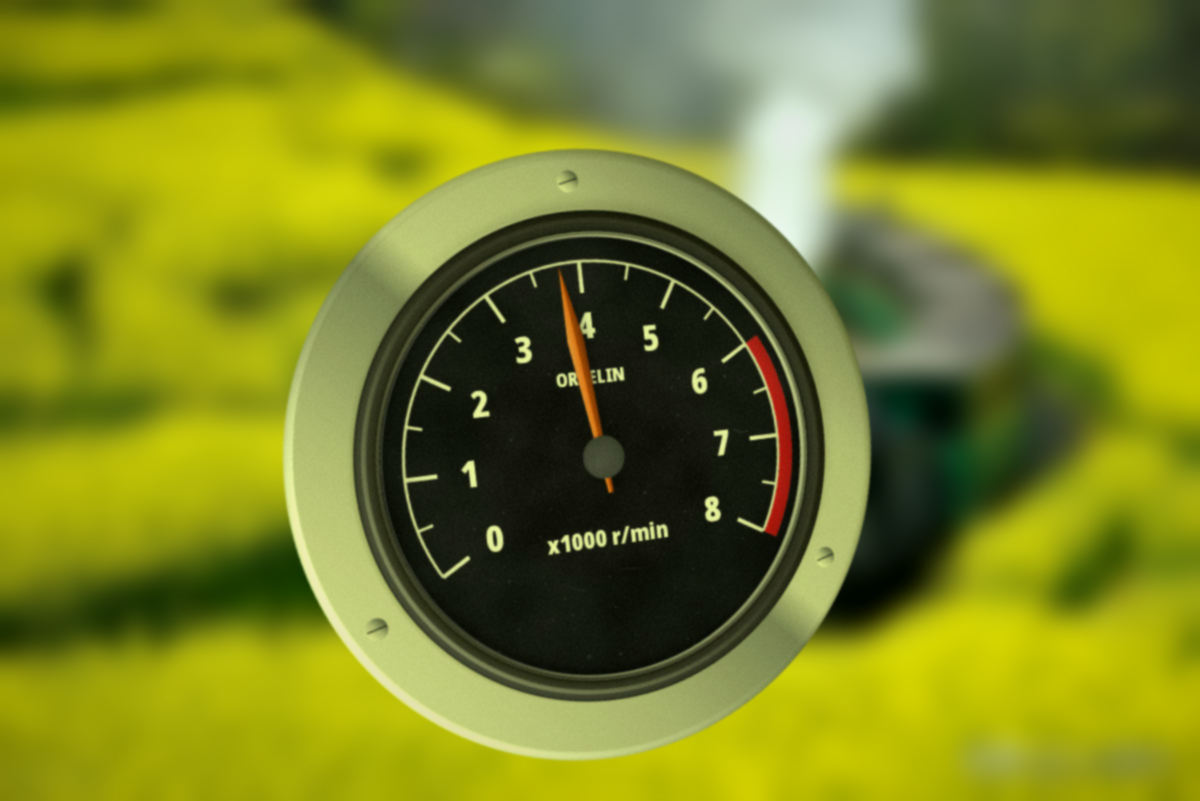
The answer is {"value": 3750, "unit": "rpm"}
